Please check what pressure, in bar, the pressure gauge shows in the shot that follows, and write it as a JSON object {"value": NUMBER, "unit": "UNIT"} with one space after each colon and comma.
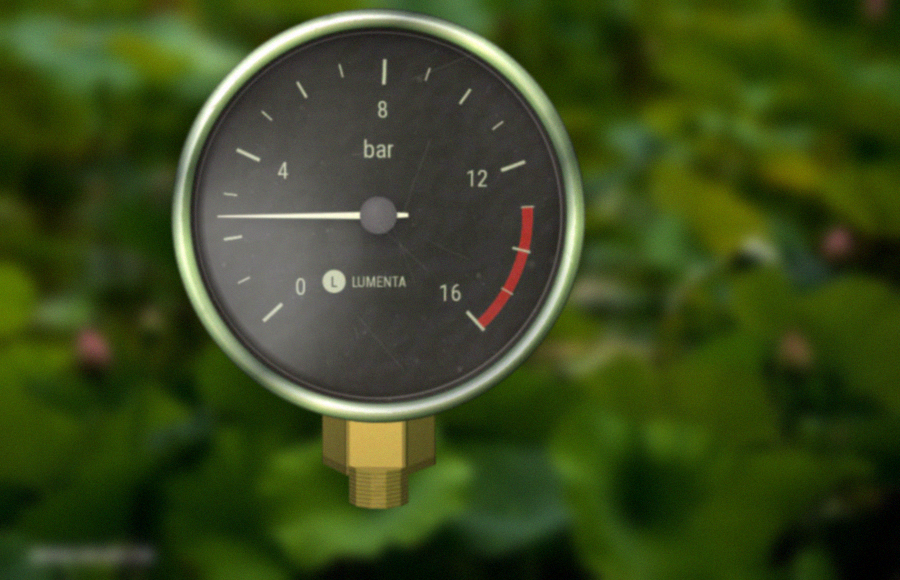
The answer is {"value": 2.5, "unit": "bar"}
